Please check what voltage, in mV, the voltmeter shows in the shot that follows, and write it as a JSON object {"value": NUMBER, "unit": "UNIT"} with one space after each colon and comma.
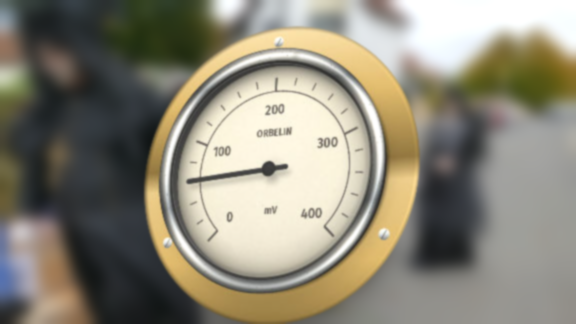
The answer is {"value": 60, "unit": "mV"}
